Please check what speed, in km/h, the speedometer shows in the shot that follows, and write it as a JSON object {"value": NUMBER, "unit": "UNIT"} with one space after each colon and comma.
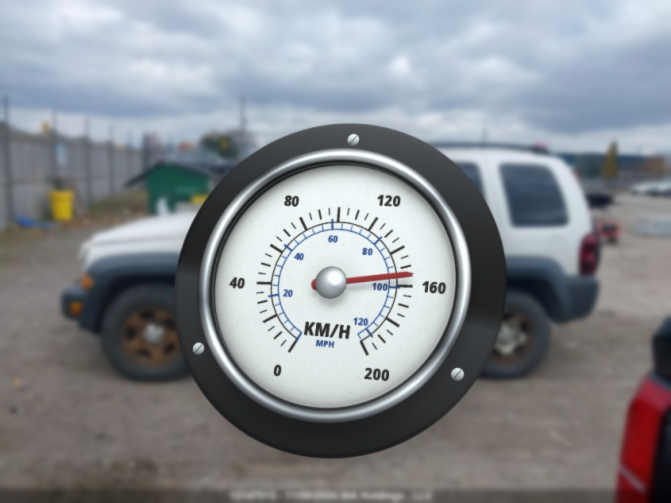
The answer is {"value": 155, "unit": "km/h"}
